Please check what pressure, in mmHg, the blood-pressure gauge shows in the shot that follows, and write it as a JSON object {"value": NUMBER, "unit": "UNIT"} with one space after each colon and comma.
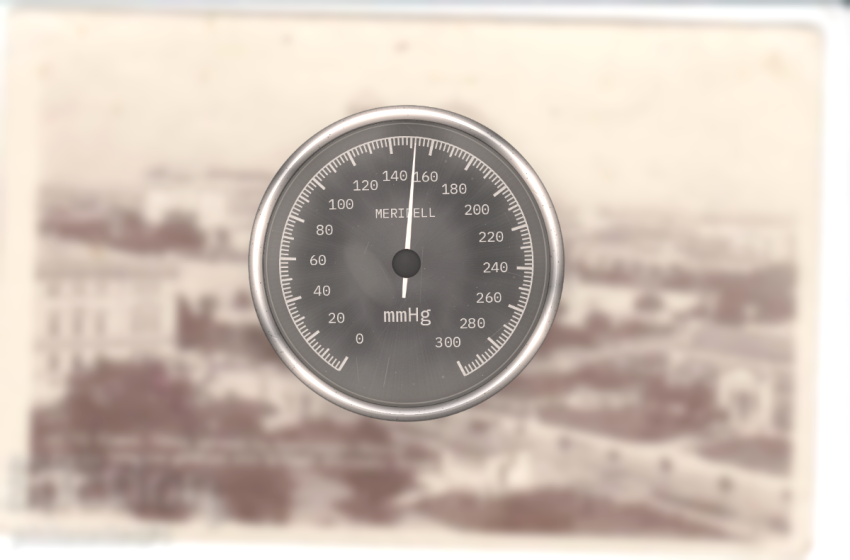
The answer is {"value": 152, "unit": "mmHg"}
